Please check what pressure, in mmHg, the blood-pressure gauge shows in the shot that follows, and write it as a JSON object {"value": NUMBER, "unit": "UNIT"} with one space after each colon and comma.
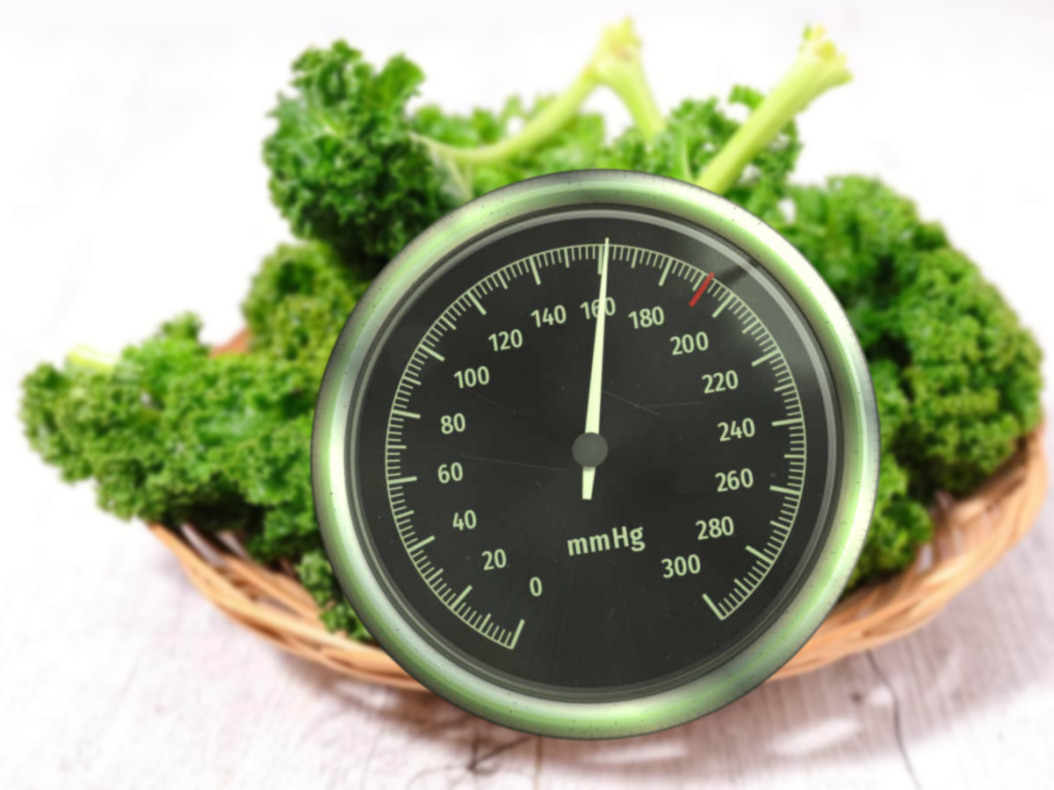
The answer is {"value": 162, "unit": "mmHg"}
